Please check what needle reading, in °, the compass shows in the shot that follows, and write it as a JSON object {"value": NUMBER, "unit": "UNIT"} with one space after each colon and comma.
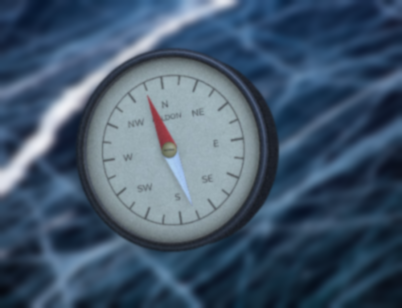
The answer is {"value": 345, "unit": "°"}
